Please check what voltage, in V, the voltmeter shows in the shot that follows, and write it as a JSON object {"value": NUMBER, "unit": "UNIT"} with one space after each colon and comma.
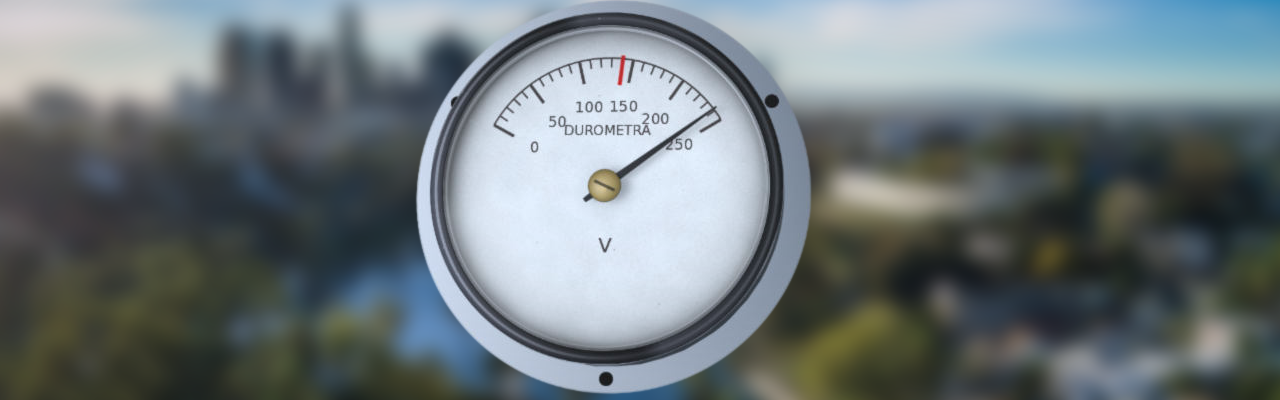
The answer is {"value": 240, "unit": "V"}
